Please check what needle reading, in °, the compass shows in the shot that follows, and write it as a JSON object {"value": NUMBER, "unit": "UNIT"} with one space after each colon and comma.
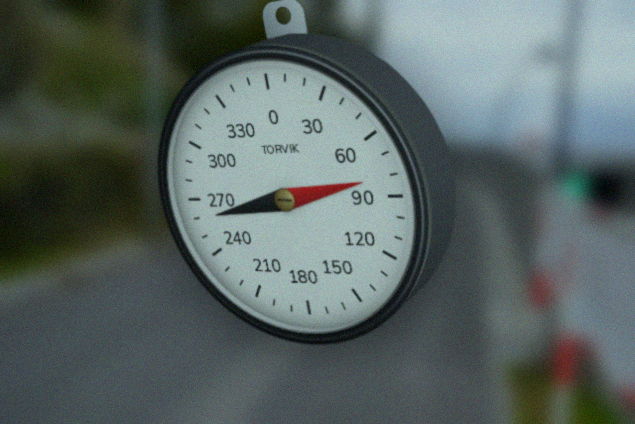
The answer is {"value": 80, "unit": "°"}
